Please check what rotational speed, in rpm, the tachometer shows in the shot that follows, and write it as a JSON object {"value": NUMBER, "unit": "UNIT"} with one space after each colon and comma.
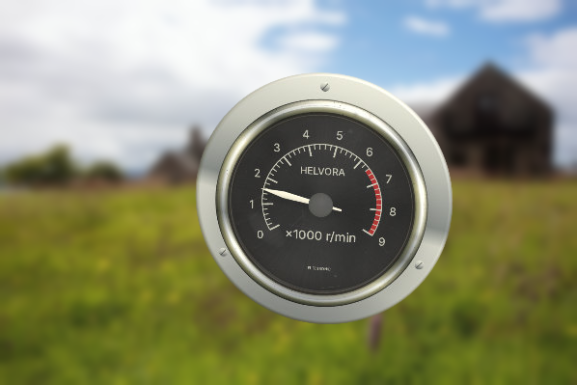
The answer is {"value": 1600, "unit": "rpm"}
